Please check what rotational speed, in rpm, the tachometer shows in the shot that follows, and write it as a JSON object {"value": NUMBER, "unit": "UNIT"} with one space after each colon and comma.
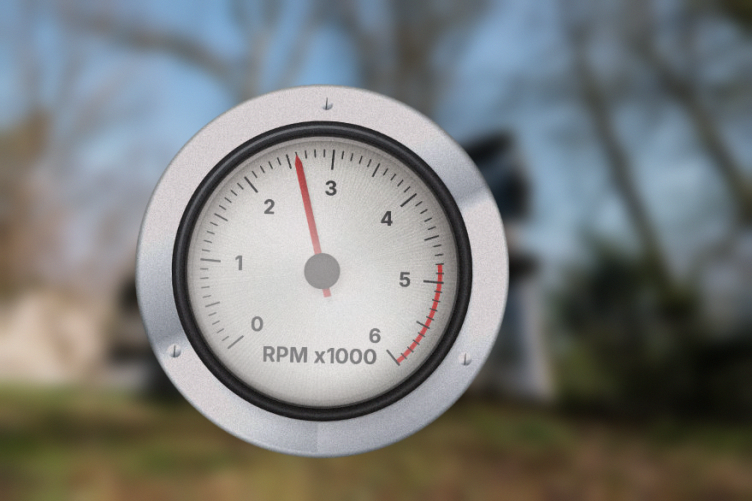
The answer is {"value": 2600, "unit": "rpm"}
